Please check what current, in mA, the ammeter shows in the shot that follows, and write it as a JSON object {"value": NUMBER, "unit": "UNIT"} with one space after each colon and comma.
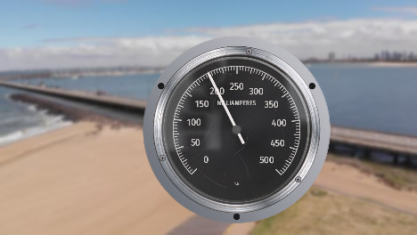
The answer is {"value": 200, "unit": "mA"}
